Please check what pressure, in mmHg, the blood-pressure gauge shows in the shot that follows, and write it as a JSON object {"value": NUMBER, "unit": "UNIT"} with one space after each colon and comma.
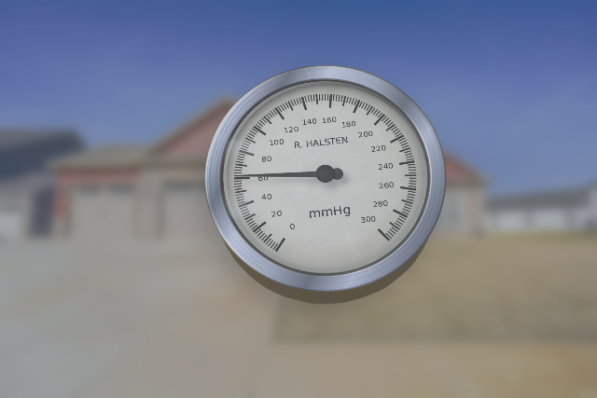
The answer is {"value": 60, "unit": "mmHg"}
